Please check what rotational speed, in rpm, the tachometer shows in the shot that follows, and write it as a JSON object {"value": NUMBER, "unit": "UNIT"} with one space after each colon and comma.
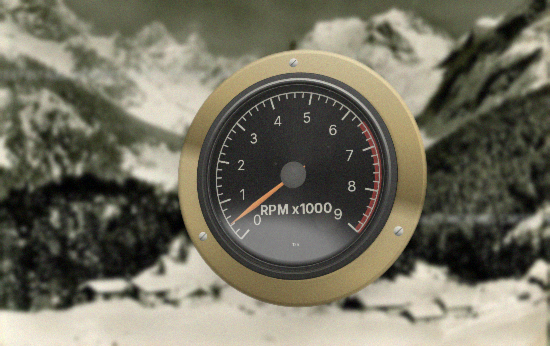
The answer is {"value": 400, "unit": "rpm"}
